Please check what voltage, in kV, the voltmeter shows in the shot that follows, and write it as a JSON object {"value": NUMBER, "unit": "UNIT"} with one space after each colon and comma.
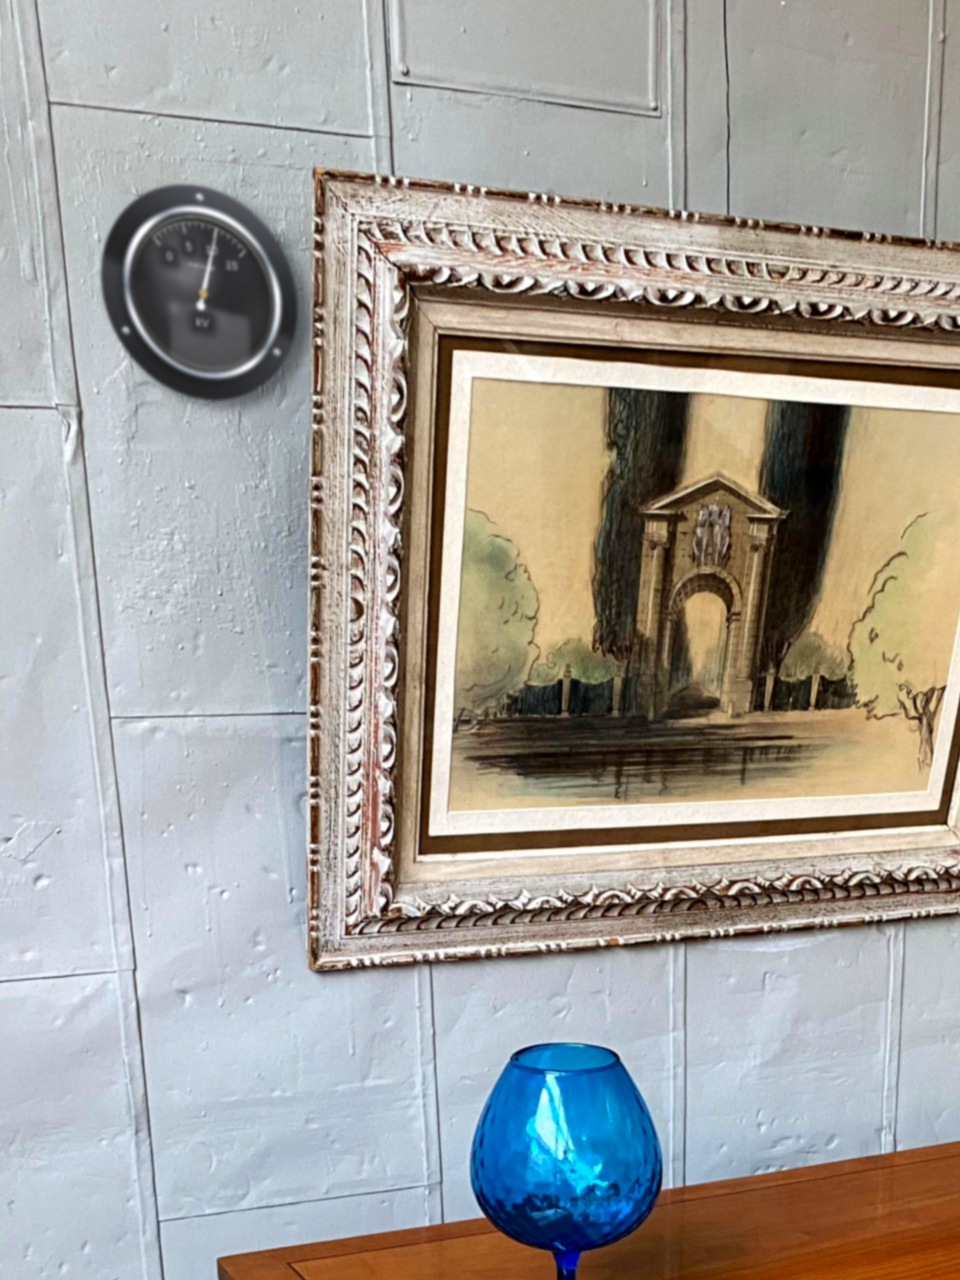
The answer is {"value": 10, "unit": "kV"}
